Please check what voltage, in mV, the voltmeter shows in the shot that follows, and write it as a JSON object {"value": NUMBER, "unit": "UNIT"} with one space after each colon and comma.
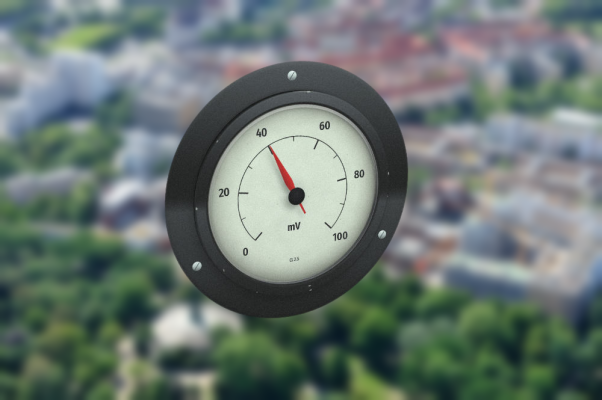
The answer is {"value": 40, "unit": "mV"}
